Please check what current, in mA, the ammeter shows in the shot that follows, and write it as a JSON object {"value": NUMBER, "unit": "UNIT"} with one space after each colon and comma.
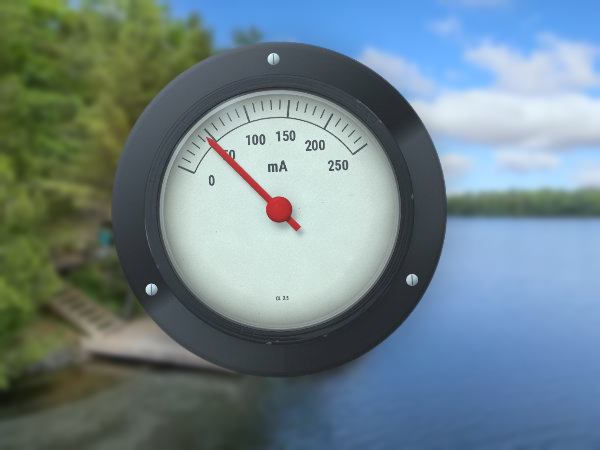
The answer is {"value": 45, "unit": "mA"}
